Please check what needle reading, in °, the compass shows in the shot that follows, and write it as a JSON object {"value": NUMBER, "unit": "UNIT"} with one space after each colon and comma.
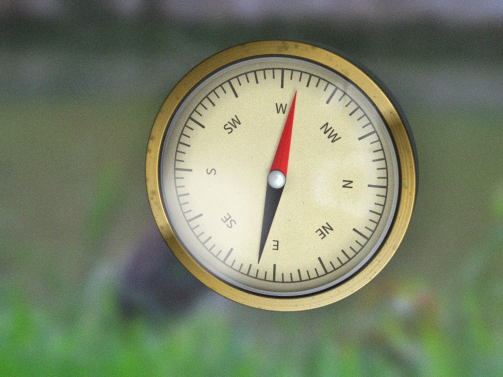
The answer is {"value": 280, "unit": "°"}
